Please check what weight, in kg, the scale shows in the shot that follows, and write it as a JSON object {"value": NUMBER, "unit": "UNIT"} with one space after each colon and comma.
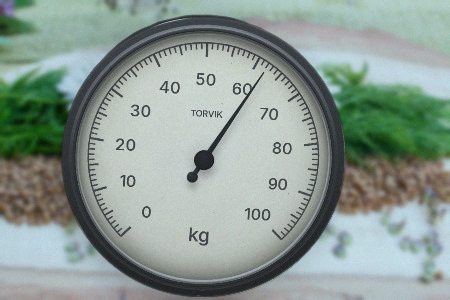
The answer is {"value": 62, "unit": "kg"}
